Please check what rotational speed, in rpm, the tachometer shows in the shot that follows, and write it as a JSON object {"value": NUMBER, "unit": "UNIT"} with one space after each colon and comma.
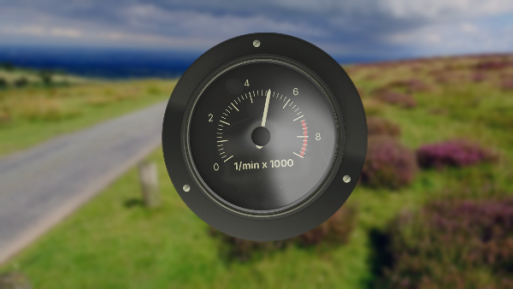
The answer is {"value": 5000, "unit": "rpm"}
